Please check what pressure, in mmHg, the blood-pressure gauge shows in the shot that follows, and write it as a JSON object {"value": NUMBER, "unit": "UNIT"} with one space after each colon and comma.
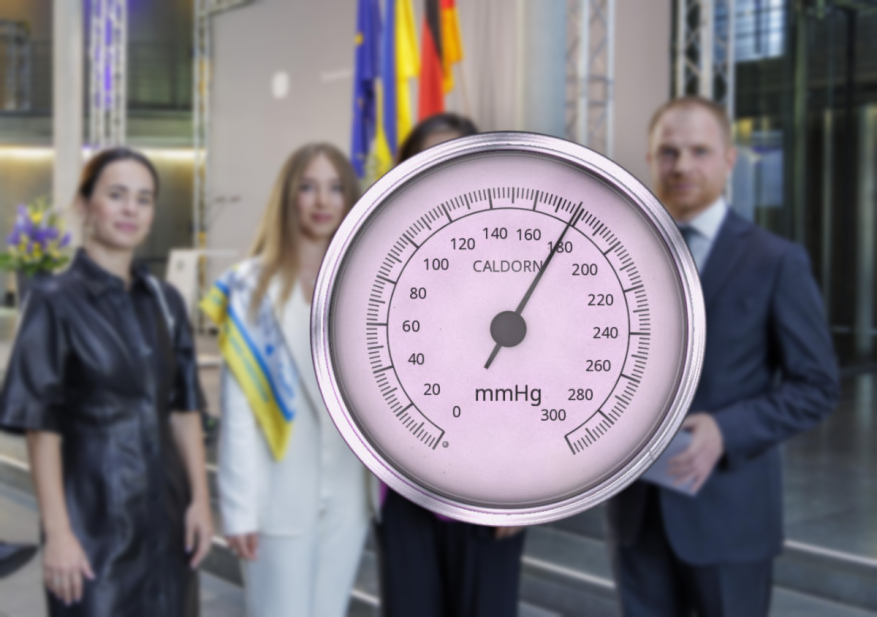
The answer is {"value": 178, "unit": "mmHg"}
